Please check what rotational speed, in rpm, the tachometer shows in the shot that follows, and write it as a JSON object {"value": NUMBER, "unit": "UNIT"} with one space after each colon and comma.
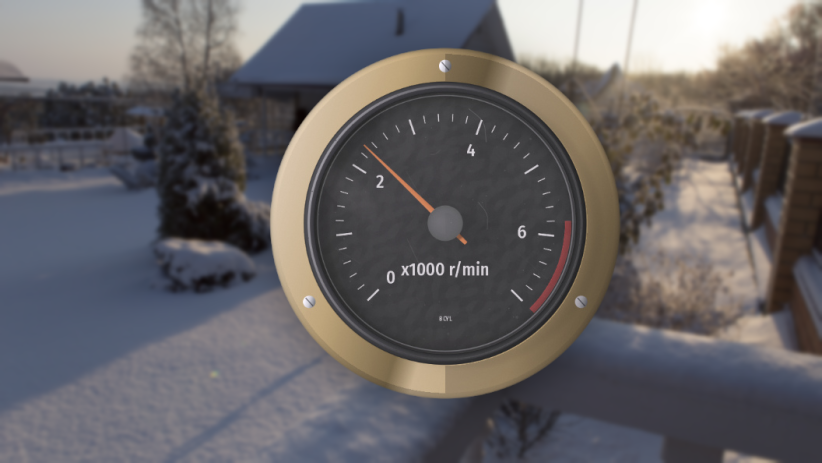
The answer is {"value": 2300, "unit": "rpm"}
